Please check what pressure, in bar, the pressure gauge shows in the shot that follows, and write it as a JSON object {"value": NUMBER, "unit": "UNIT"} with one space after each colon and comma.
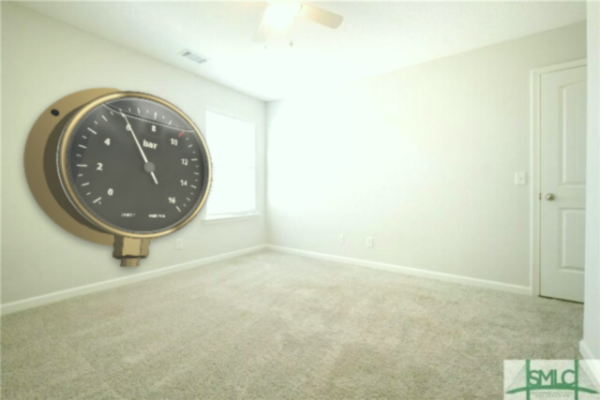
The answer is {"value": 6, "unit": "bar"}
